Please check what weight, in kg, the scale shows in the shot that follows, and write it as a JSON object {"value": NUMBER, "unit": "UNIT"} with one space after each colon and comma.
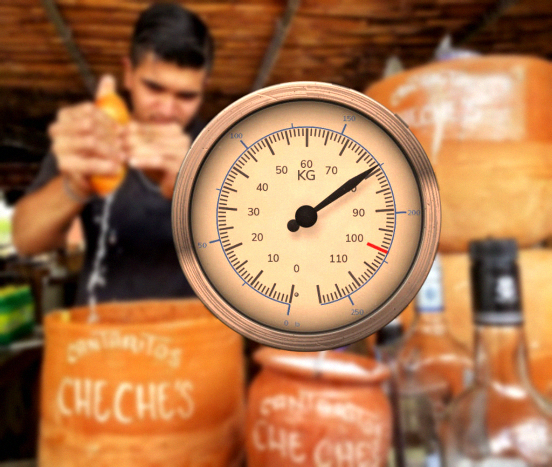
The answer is {"value": 79, "unit": "kg"}
